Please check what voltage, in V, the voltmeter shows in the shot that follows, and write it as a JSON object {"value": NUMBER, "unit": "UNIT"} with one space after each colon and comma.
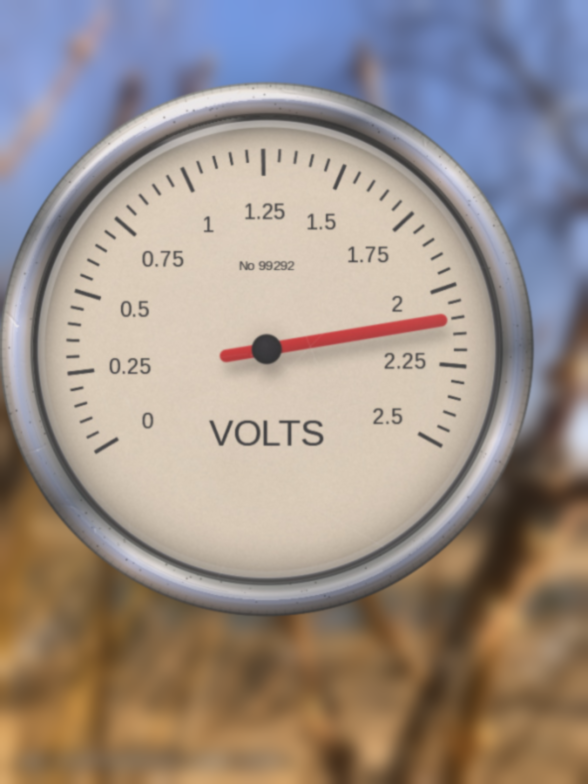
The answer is {"value": 2.1, "unit": "V"}
